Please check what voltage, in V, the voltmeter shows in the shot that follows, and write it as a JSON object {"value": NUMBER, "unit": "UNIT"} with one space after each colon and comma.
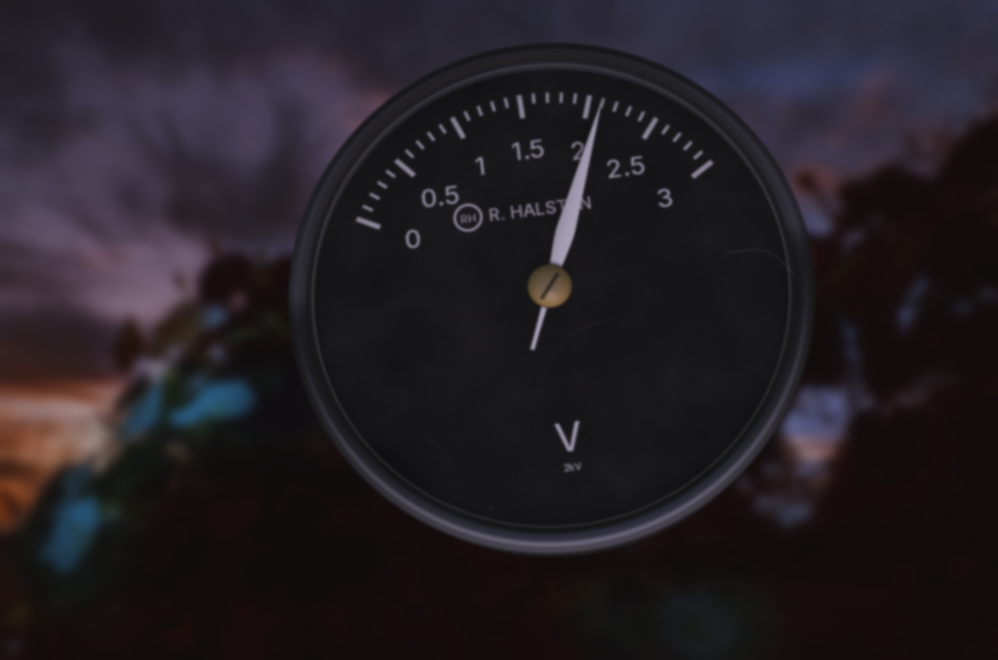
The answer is {"value": 2.1, "unit": "V"}
